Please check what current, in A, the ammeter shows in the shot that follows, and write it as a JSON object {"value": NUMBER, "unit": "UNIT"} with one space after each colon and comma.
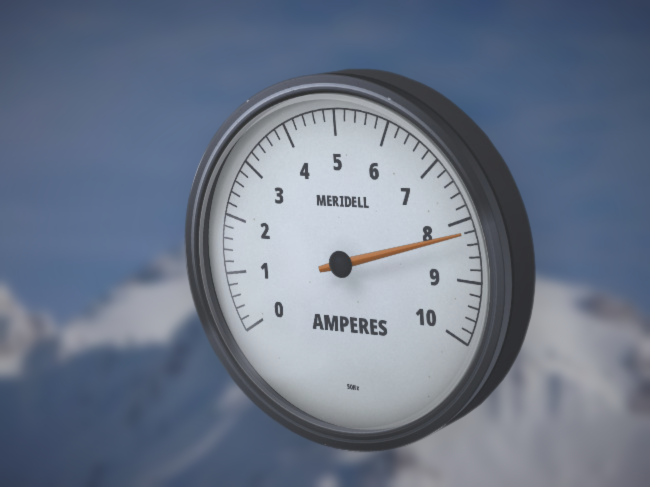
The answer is {"value": 8.2, "unit": "A"}
